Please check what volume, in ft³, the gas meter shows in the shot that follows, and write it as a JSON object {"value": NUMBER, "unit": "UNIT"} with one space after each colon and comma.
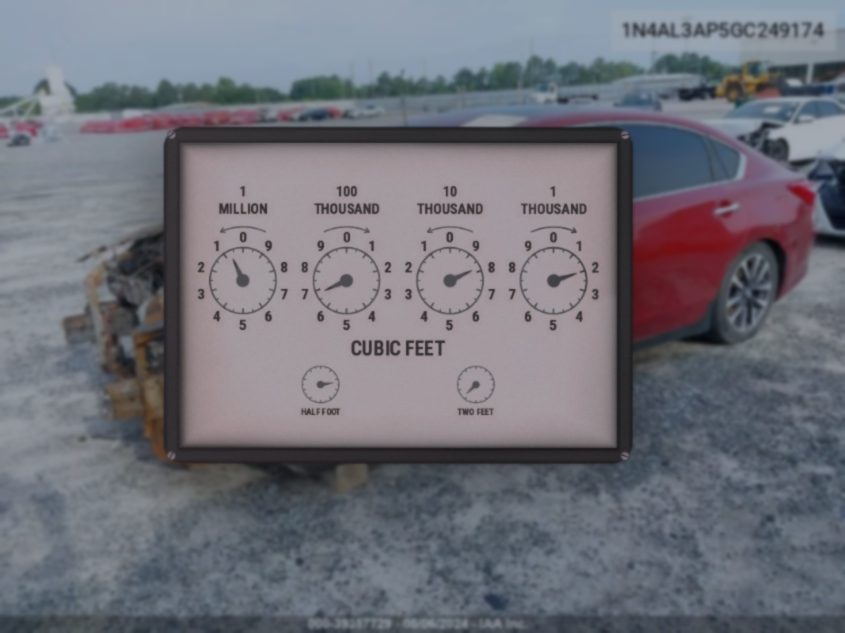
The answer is {"value": 68200, "unit": "ft³"}
